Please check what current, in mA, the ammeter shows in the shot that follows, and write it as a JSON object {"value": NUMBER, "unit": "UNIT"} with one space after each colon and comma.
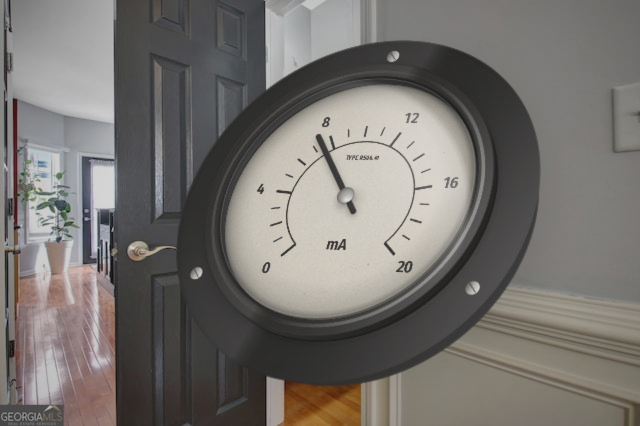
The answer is {"value": 7.5, "unit": "mA"}
